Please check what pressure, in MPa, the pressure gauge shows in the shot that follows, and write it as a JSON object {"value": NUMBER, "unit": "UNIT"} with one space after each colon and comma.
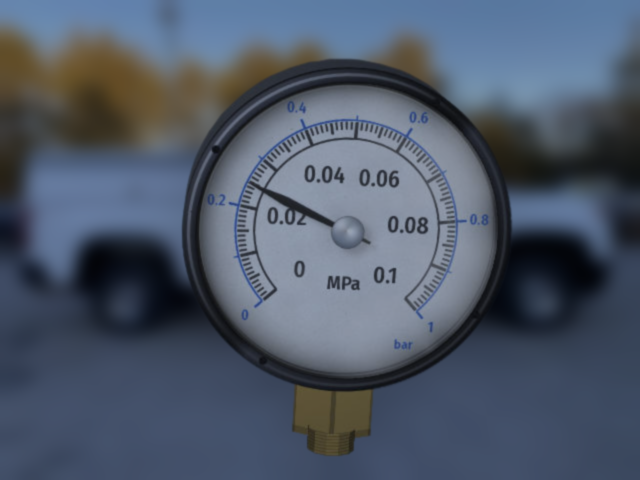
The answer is {"value": 0.025, "unit": "MPa"}
